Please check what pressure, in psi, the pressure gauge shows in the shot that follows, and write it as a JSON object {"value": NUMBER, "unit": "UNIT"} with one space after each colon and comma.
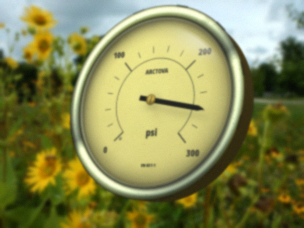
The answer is {"value": 260, "unit": "psi"}
